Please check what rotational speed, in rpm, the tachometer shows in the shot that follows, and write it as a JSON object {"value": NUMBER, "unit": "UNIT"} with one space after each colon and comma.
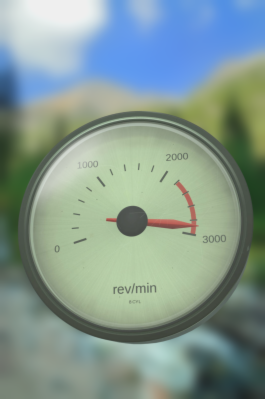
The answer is {"value": 2900, "unit": "rpm"}
